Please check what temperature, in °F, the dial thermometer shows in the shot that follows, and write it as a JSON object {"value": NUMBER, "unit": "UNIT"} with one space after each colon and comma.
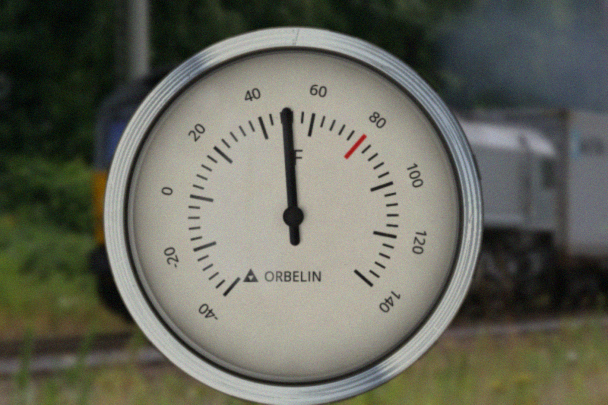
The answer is {"value": 50, "unit": "°F"}
